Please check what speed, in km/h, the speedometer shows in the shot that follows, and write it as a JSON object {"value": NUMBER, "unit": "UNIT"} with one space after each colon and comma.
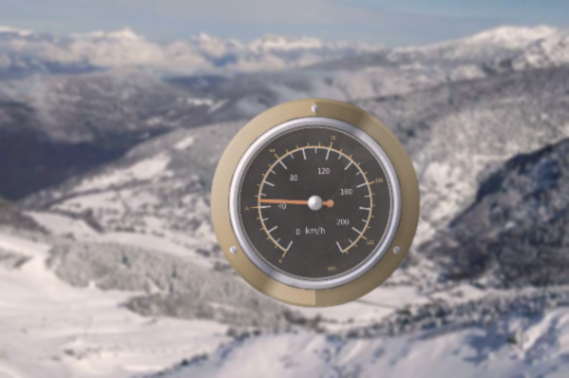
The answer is {"value": 45, "unit": "km/h"}
